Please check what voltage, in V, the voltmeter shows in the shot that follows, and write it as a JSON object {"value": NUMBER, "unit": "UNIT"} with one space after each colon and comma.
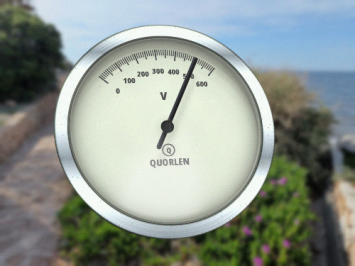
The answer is {"value": 500, "unit": "V"}
